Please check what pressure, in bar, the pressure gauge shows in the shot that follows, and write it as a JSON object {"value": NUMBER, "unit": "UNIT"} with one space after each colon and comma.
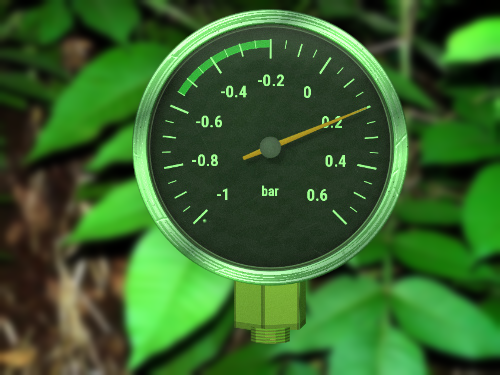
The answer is {"value": 0.2, "unit": "bar"}
